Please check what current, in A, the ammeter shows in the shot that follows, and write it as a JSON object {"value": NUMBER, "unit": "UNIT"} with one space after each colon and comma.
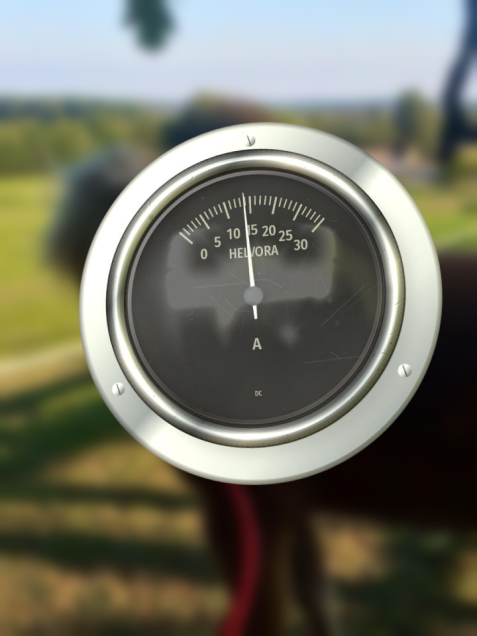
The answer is {"value": 14, "unit": "A"}
